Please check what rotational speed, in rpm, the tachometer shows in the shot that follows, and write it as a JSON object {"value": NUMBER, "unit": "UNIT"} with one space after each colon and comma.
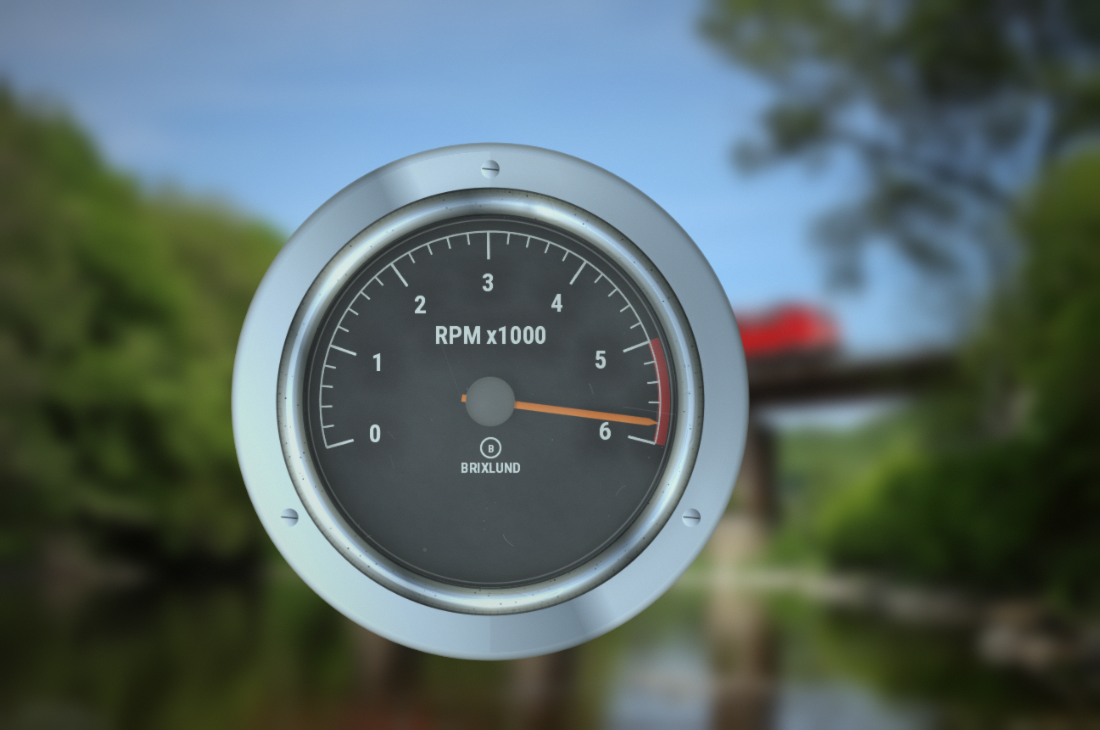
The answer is {"value": 5800, "unit": "rpm"}
